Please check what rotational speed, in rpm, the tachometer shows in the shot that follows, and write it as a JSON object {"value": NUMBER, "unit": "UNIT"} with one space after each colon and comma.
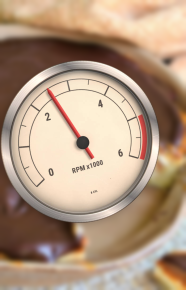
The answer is {"value": 2500, "unit": "rpm"}
